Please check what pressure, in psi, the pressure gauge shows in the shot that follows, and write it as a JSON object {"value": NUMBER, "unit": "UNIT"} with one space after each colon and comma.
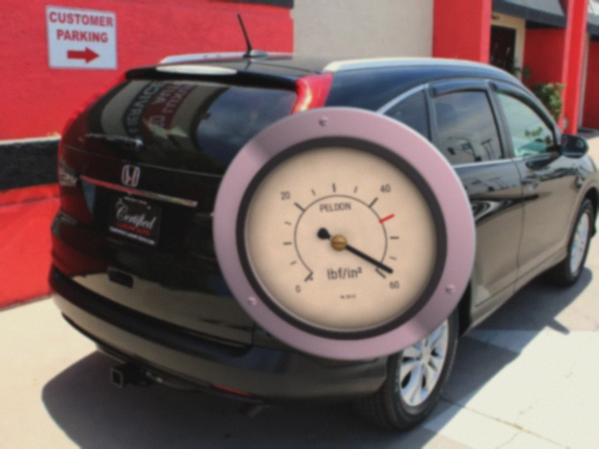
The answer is {"value": 57.5, "unit": "psi"}
